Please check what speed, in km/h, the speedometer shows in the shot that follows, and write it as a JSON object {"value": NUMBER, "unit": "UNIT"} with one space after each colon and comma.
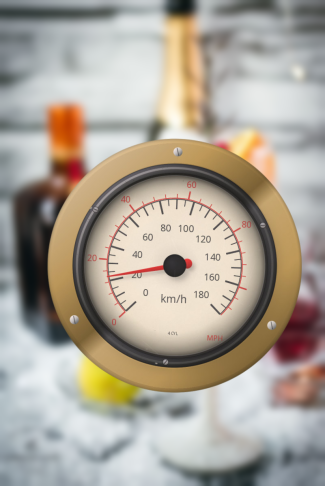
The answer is {"value": 22.5, "unit": "km/h"}
